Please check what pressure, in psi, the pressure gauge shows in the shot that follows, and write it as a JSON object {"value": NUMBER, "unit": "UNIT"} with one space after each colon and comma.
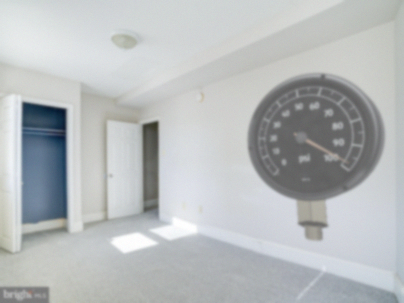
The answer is {"value": 97.5, "unit": "psi"}
